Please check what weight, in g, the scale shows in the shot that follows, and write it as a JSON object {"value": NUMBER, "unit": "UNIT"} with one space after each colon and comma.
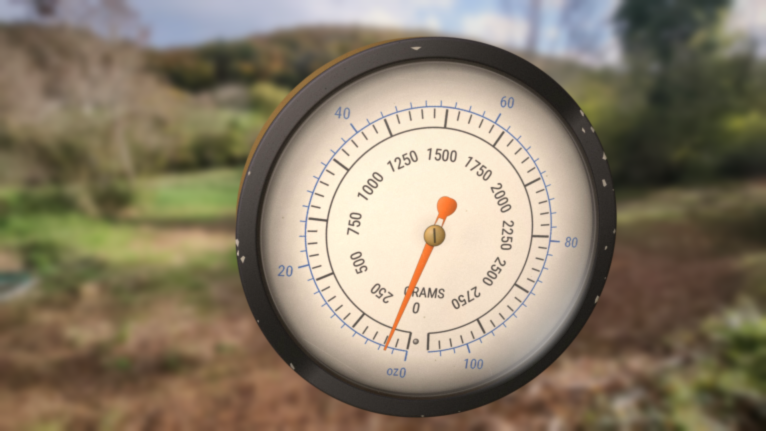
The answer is {"value": 100, "unit": "g"}
